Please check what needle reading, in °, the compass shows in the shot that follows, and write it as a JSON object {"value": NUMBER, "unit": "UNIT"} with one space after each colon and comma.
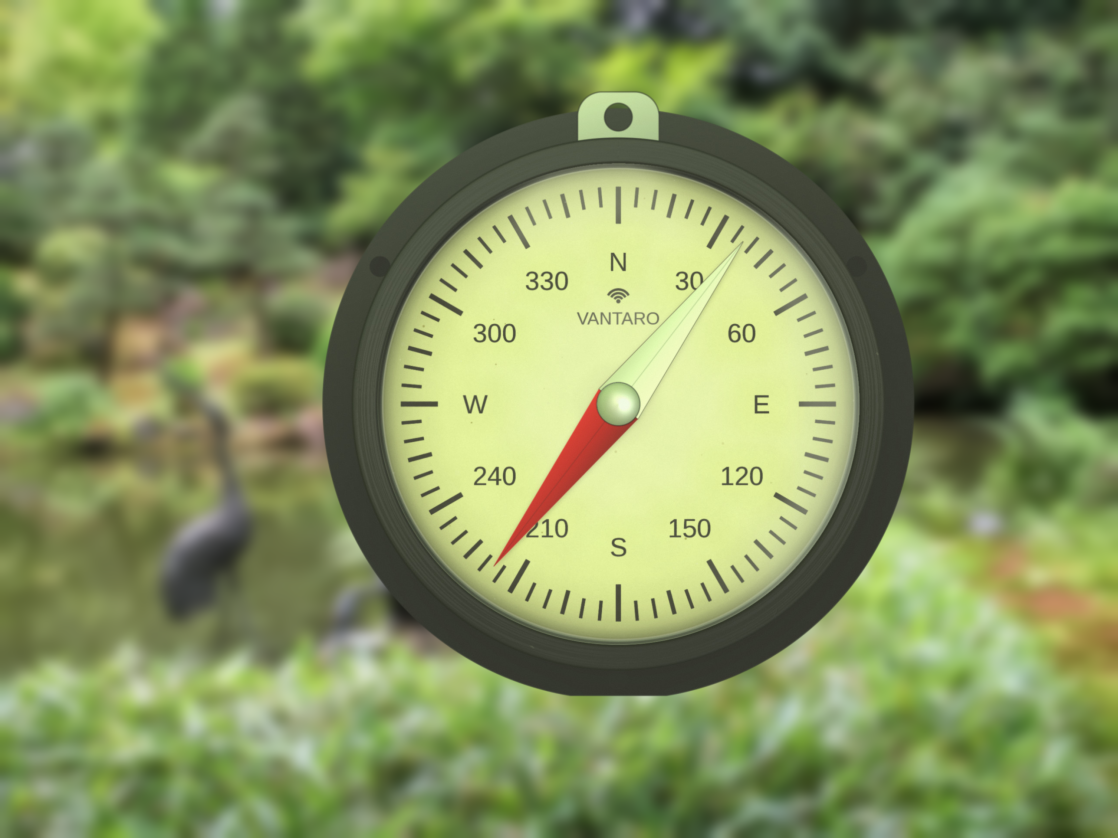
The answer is {"value": 217.5, "unit": "°"}
